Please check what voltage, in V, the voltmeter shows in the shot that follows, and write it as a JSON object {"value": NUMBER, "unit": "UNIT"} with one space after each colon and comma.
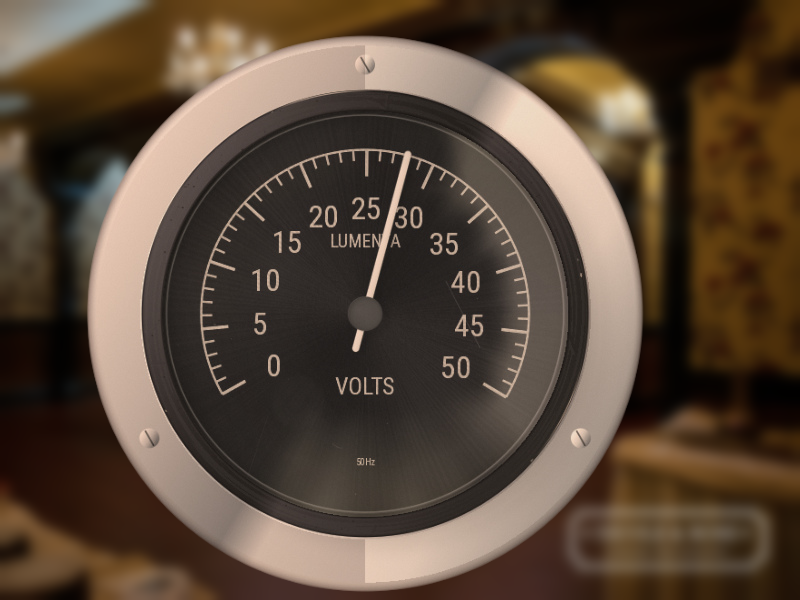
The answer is {"value": 28, "unit": "V"}
